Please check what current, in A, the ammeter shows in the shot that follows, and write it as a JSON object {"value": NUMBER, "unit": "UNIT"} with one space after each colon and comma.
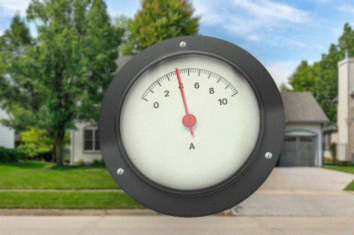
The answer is {"value": 4, "unit": "A"}
